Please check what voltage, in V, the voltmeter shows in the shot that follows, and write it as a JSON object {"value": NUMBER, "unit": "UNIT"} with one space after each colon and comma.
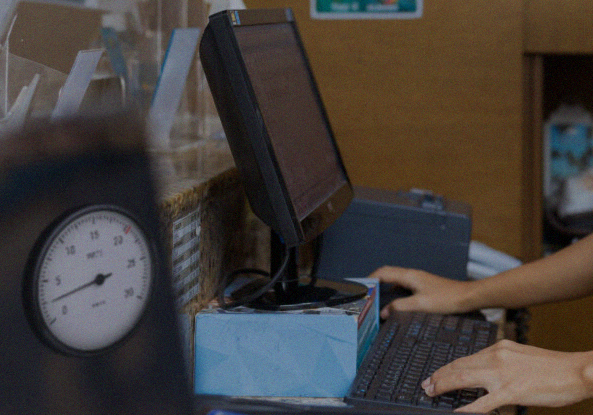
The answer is {"value": 2.5, "unit": "V"}
